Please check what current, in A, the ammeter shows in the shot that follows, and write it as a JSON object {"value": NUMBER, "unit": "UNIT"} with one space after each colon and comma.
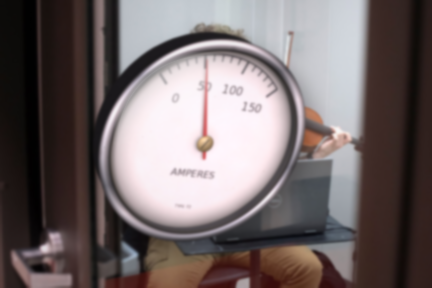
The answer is {"value": 50, "unit": "A"}
